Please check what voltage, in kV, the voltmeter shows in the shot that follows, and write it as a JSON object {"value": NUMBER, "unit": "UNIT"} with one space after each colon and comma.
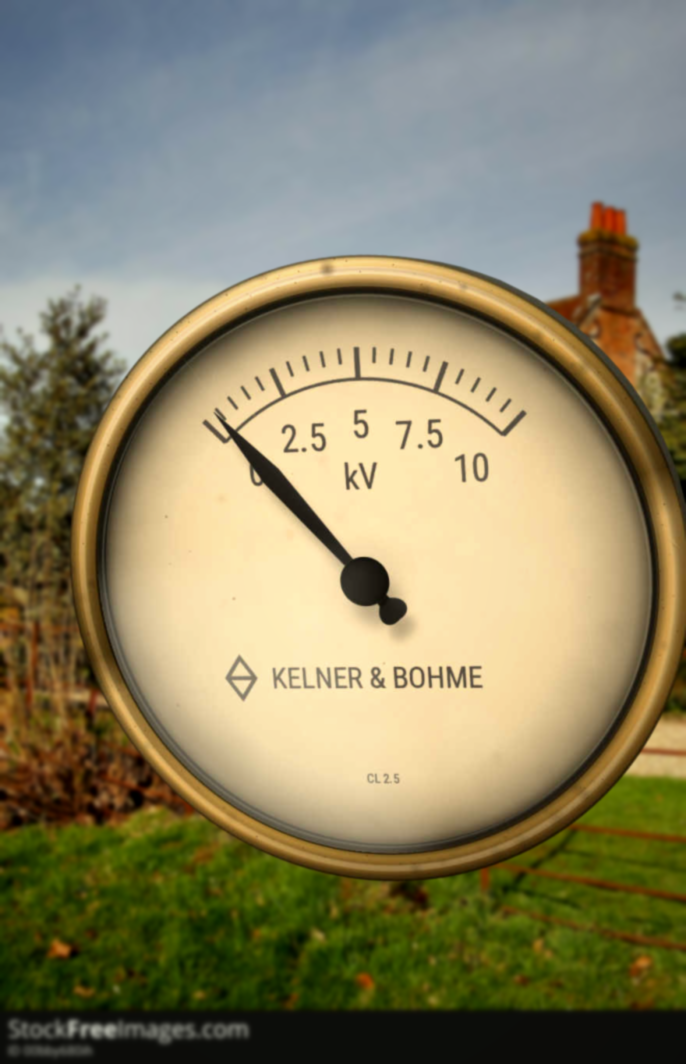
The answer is {"value": 0.5, "unit": "kV"}
